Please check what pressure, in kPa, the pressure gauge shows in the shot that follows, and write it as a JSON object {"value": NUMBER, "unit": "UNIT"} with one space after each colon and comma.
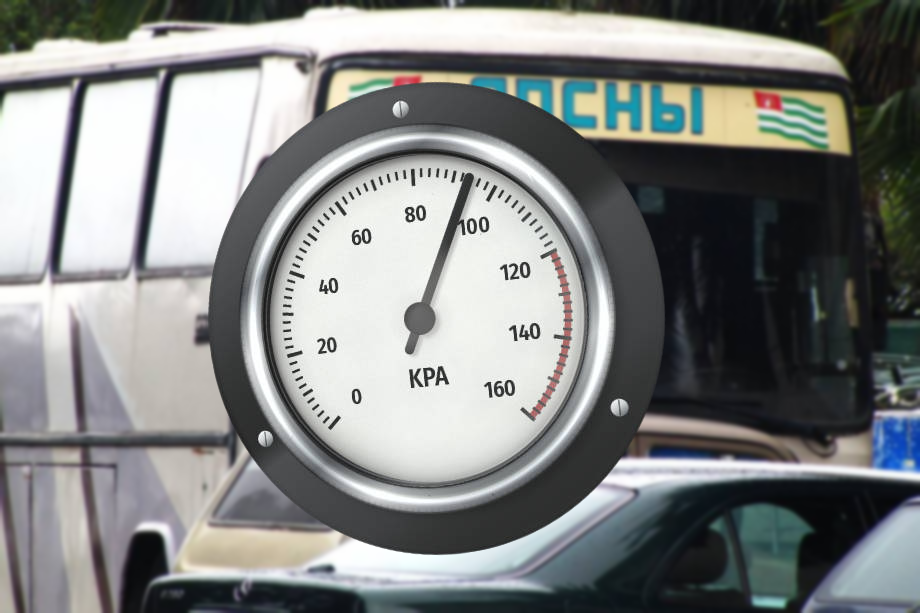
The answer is {"value": 94, "unit": "kPa"}
